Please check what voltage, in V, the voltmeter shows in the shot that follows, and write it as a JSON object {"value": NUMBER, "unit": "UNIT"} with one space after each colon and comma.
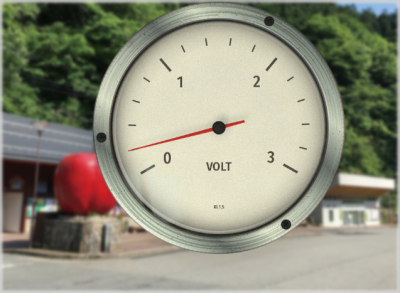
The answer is {"value": 0.2, "unit": "V"}
